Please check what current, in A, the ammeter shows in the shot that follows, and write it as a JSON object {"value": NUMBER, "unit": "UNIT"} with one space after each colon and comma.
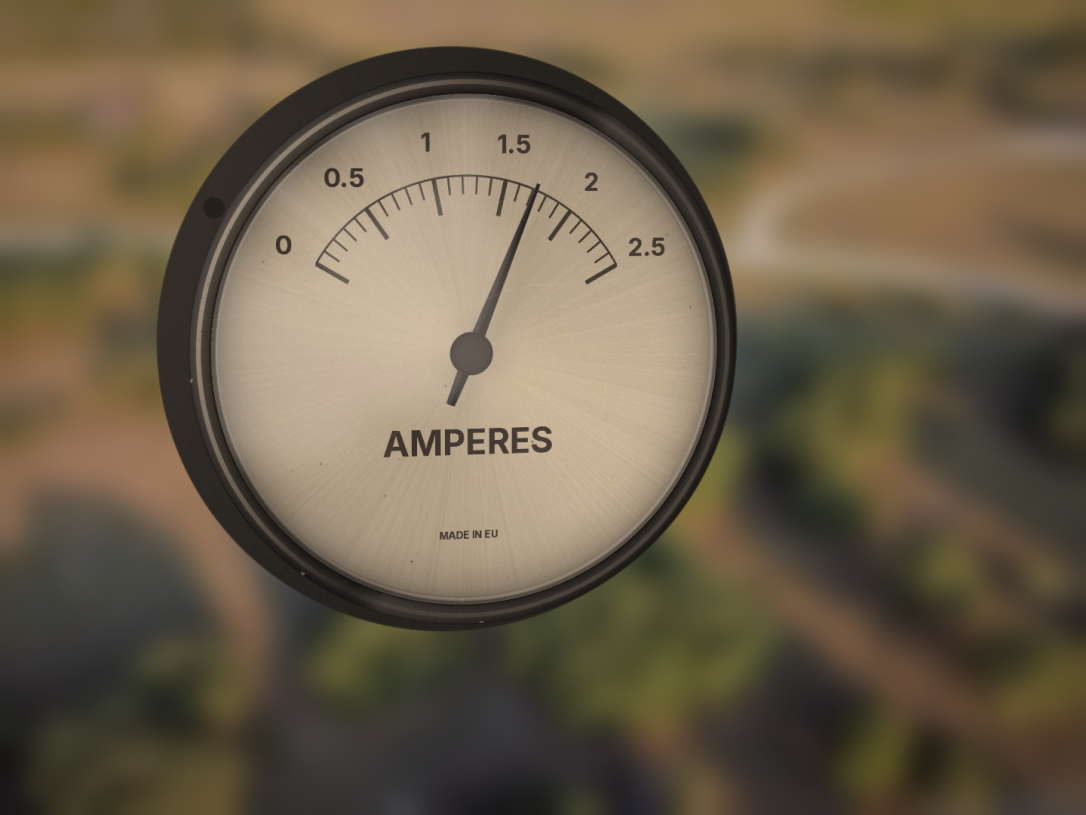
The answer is {"value": 1.7, "unit": "A"}
